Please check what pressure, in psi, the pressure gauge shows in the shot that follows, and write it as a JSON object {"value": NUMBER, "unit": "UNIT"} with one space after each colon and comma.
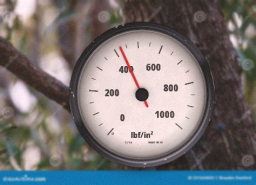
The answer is {"value": 425, "unit": "psi"}
